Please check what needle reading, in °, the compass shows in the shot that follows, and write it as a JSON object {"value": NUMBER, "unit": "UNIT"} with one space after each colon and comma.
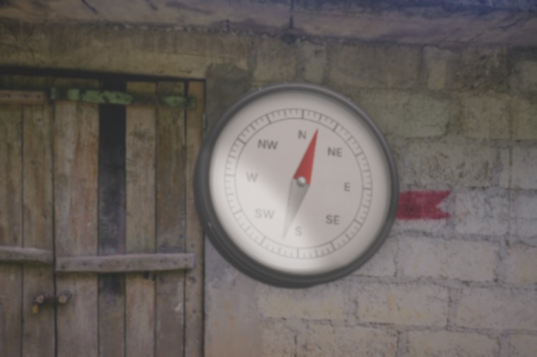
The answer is {"value": 15, "unit": "°"}
